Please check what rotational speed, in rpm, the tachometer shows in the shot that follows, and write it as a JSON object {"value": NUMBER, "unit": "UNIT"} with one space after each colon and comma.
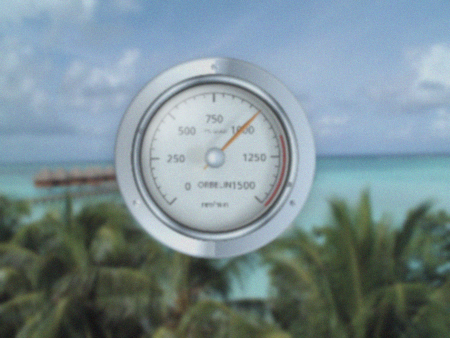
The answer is {"value": 1000, "unit": "rpm"}
